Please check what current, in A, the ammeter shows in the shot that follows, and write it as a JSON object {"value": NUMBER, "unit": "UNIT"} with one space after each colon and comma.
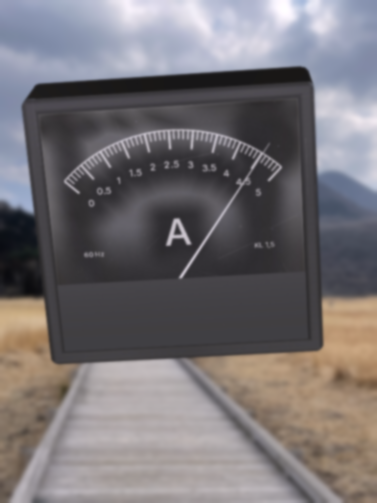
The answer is {"value": 4.5, "unit": "A"}
